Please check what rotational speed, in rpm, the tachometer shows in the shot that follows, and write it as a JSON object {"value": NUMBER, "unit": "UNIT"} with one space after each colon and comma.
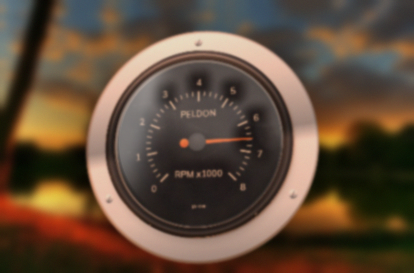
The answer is {"value": 6600, "unit": "rpm"}
